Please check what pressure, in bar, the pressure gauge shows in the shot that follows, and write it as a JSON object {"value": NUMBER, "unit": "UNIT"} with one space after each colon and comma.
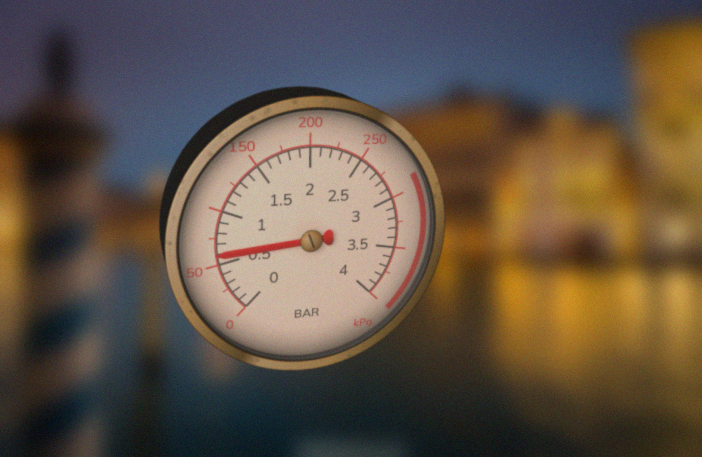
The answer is {"value": 0.6, "unit": "bar"}
